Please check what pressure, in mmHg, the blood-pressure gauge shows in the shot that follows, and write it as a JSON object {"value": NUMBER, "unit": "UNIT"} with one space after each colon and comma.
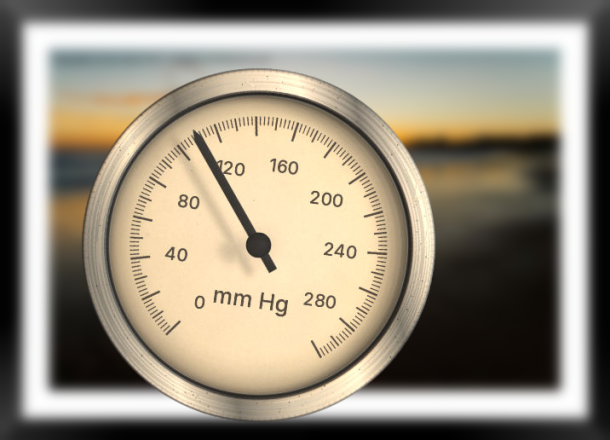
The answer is {"value": 110, "unit": "mmHg"}
